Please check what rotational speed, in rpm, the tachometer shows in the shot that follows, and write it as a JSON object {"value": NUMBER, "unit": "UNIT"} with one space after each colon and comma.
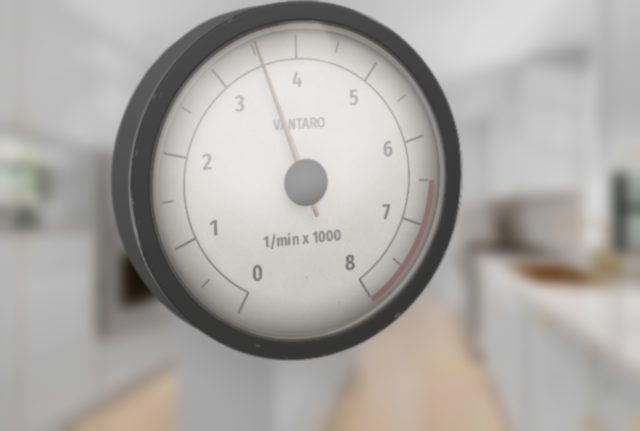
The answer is {"value": 3500, "unit": "rpm"}
